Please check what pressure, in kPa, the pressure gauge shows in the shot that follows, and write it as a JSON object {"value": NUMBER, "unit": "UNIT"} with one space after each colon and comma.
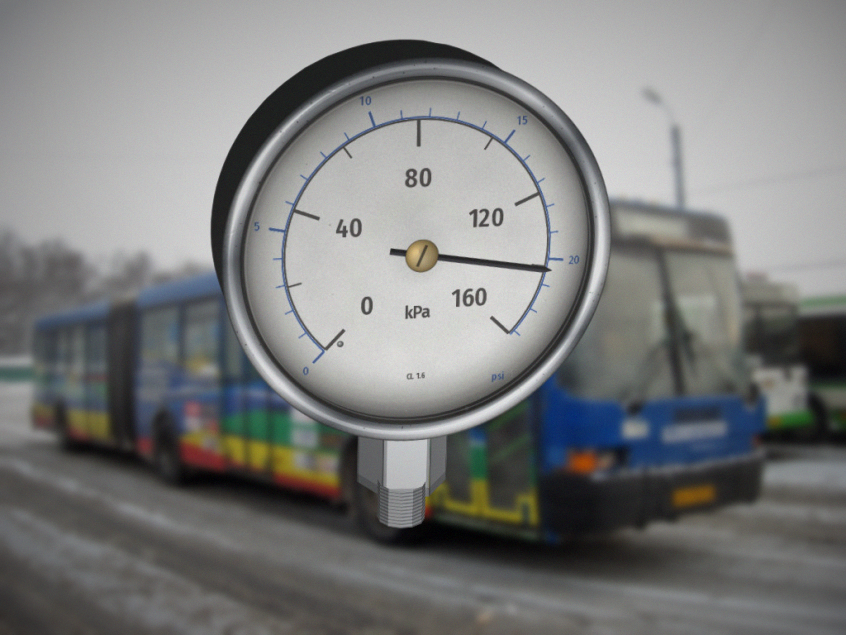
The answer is {"value": 140, "unit": "kPa"}
